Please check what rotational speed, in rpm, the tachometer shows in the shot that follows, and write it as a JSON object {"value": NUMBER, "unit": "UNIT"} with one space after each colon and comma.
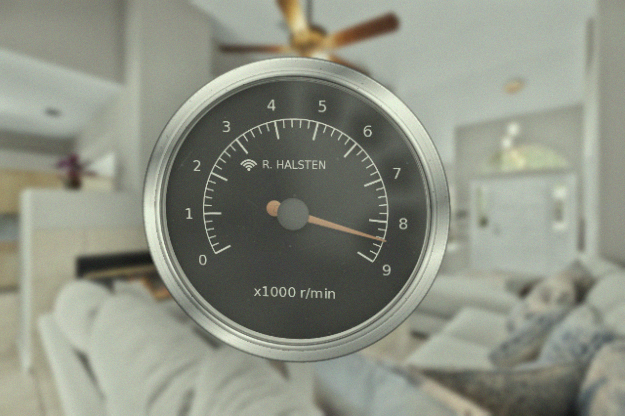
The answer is {"value": 8400, "unit": "rpm"}
